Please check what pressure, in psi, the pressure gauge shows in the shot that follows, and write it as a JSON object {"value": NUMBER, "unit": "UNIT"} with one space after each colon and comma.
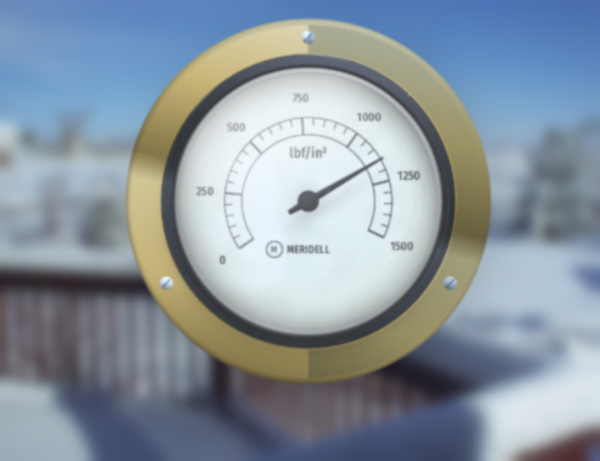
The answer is {"value": 1150, "unit": "psi"}
